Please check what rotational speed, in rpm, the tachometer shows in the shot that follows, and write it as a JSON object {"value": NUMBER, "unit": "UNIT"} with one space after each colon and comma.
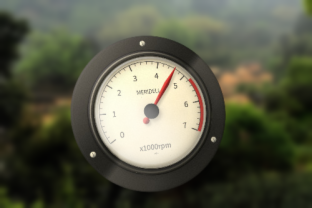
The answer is {"value": 4600, "unit": "rpm"}
